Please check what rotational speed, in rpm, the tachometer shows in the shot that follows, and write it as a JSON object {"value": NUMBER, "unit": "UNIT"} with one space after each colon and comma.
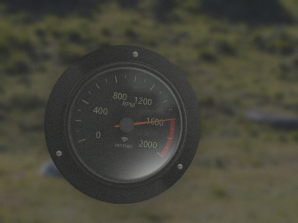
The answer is {"value": 1600, "unit": "rpm"}
